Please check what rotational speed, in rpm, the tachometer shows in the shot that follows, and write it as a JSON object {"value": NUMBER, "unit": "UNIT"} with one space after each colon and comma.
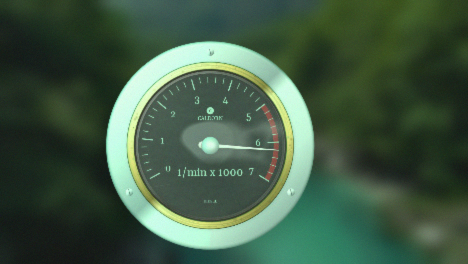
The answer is {"value": 6200, "unit": "rpm"}
